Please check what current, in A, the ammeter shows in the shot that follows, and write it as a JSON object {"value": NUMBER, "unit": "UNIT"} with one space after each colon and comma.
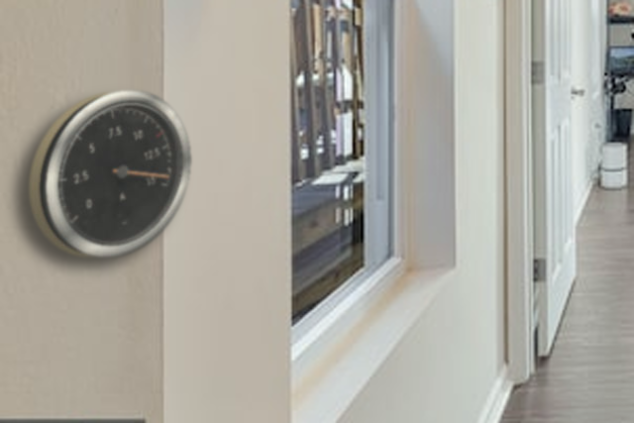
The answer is {"value": 14.5, "unit": "A"}
